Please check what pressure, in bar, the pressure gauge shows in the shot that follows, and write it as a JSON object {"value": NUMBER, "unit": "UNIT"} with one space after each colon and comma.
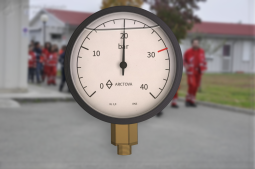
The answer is {"value": 20, "unit": "bar"}
